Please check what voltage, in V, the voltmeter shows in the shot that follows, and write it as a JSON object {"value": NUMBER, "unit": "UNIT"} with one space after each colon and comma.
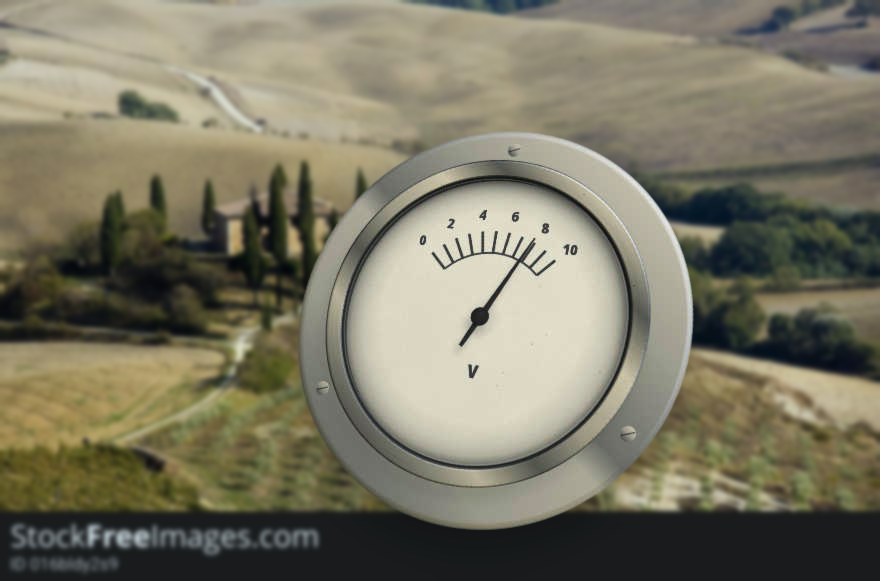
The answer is {"value": 8, "unit": "V"}
